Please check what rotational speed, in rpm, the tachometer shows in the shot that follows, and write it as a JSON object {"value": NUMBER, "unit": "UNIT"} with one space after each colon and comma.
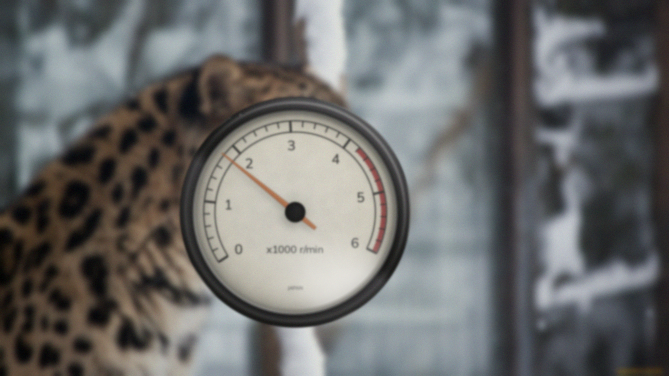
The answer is {"value": 1800, "unit": "rpm"}
